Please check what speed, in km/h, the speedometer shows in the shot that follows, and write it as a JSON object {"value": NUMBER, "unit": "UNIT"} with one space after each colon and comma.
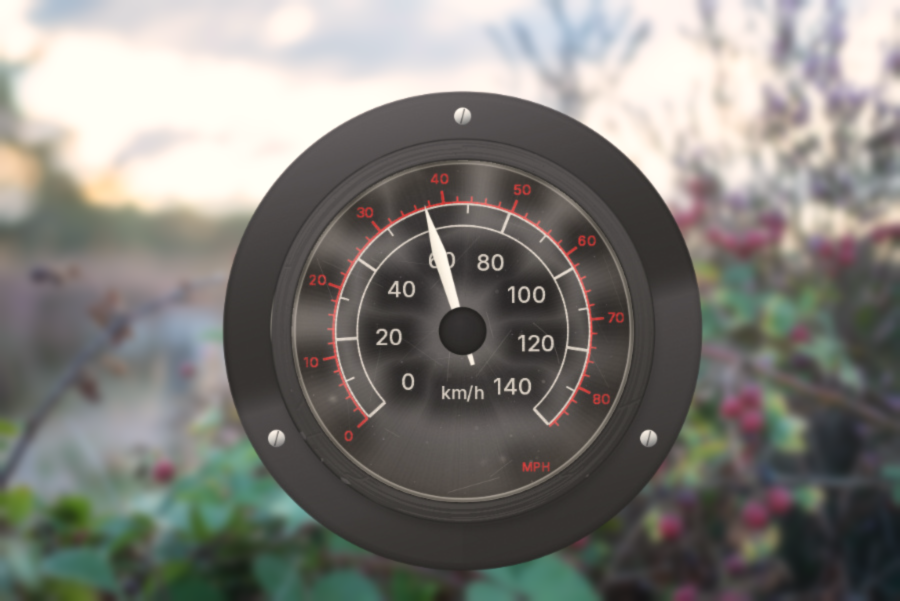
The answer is {"value": 60, "unit": "km/h"}
